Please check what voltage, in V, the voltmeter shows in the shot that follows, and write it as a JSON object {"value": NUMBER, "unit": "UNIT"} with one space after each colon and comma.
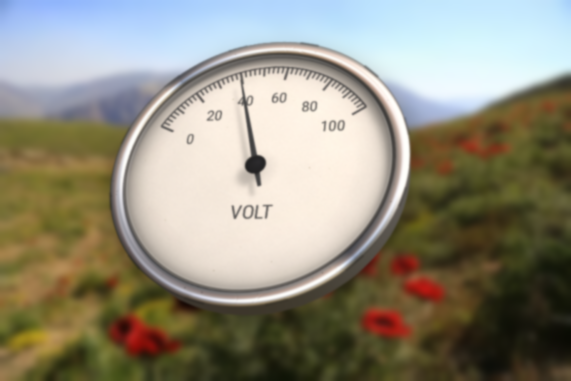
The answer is {"value": 40, "unit": "V"}
